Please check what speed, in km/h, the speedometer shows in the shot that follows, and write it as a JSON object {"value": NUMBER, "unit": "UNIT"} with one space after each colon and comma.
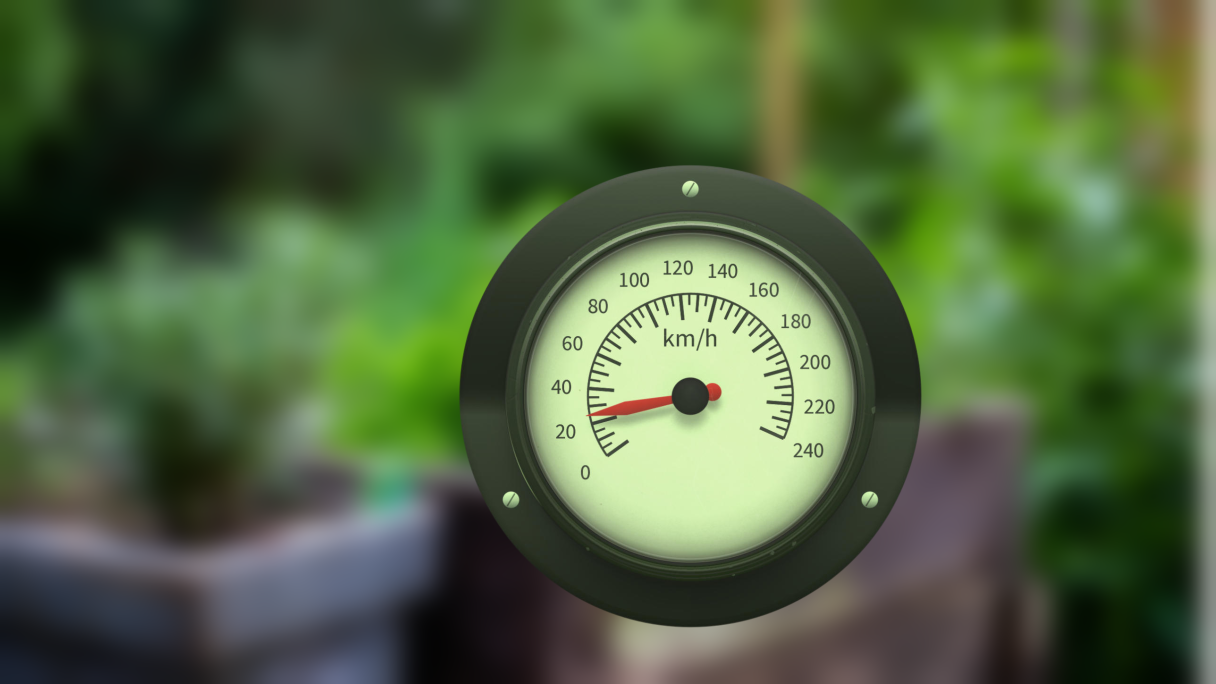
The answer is {"value": 25, "unit": "km/h"}
